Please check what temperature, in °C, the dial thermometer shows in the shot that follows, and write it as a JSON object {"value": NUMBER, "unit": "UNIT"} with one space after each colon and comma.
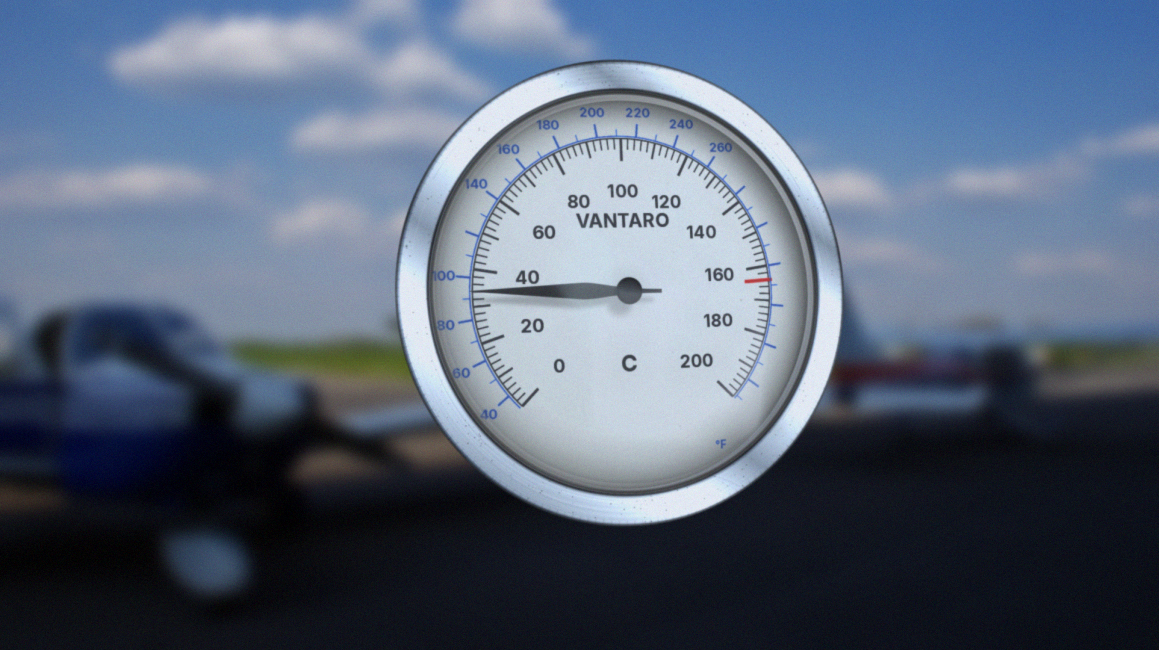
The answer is {"value": 34, "unit": "°C"}
